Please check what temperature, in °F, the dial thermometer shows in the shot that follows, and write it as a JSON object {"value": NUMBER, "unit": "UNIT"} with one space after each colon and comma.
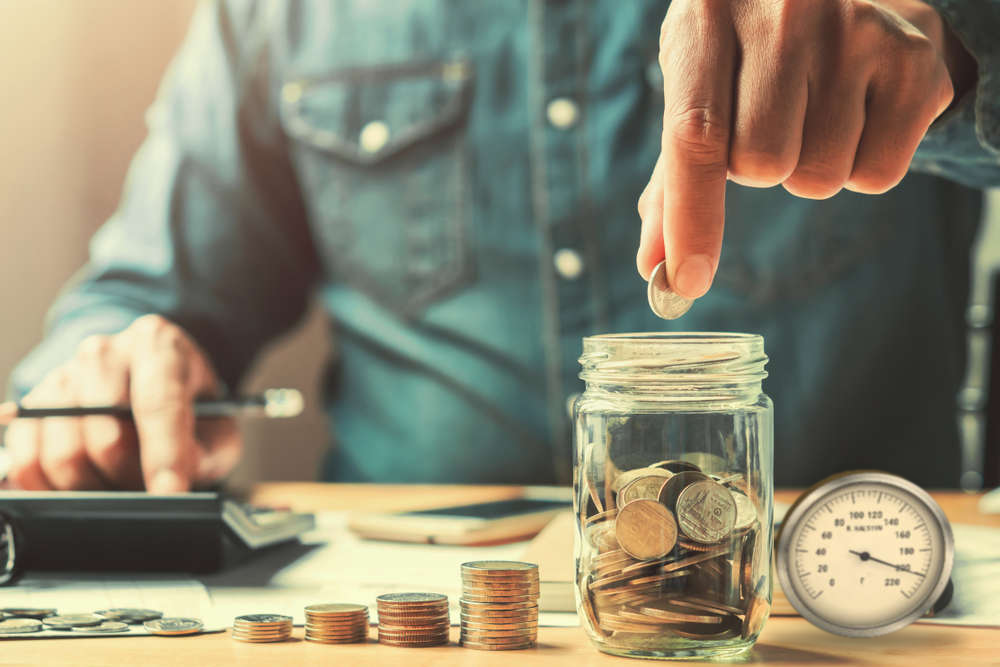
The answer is {"value": 200, "unit": "°F"}
